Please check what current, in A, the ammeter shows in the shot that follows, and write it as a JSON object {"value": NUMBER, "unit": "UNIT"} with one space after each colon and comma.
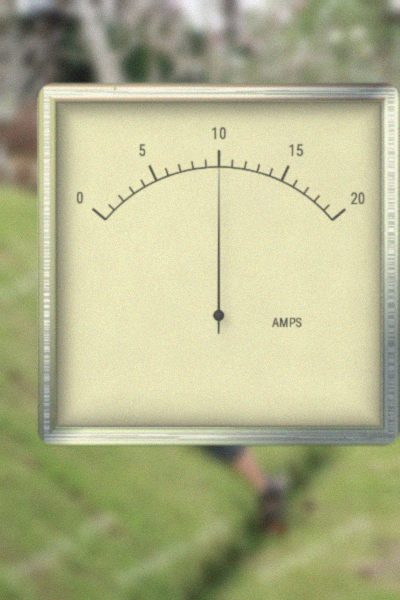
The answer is {"value": 10, "unit": "A"}
